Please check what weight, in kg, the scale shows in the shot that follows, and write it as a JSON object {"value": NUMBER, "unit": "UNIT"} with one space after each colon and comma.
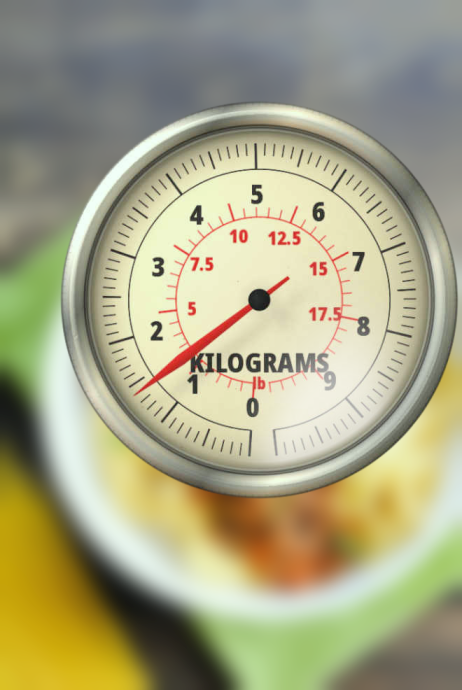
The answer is {"value": 1.4, "unit": "kg"}
